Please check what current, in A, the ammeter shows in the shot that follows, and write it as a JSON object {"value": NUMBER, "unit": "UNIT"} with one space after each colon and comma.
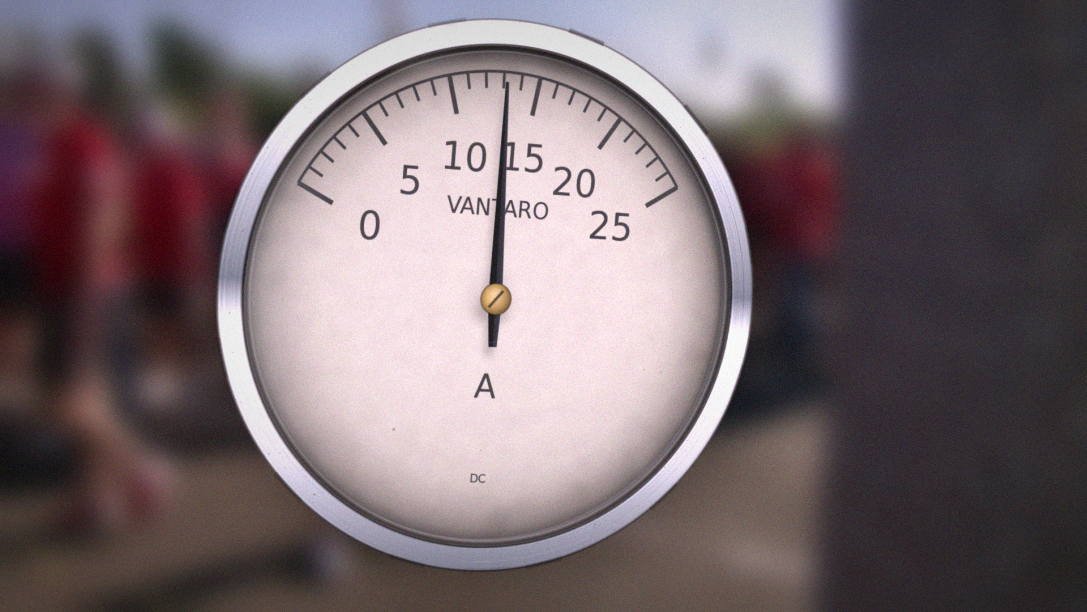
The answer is {"value": 13, "unit": "A"}
